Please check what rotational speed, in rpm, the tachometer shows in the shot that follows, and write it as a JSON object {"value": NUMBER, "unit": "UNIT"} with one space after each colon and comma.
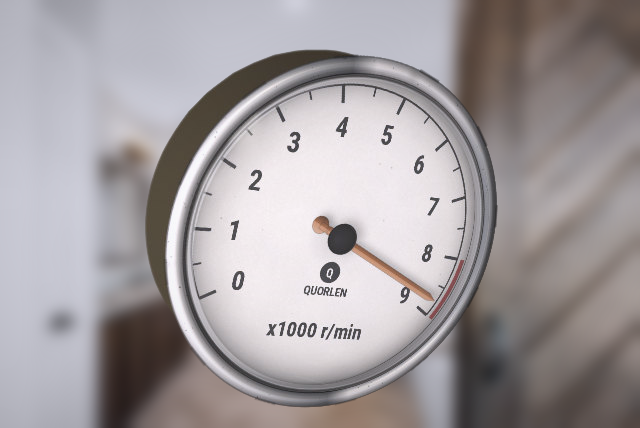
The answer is {"value": 8750, "unit": "rpm"}
